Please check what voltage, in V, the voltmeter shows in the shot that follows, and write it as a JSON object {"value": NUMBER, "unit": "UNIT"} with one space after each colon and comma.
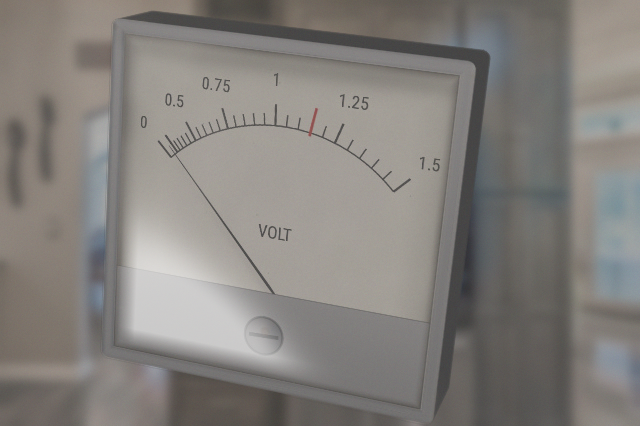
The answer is {"value": 0.25, "unit": "V"}
